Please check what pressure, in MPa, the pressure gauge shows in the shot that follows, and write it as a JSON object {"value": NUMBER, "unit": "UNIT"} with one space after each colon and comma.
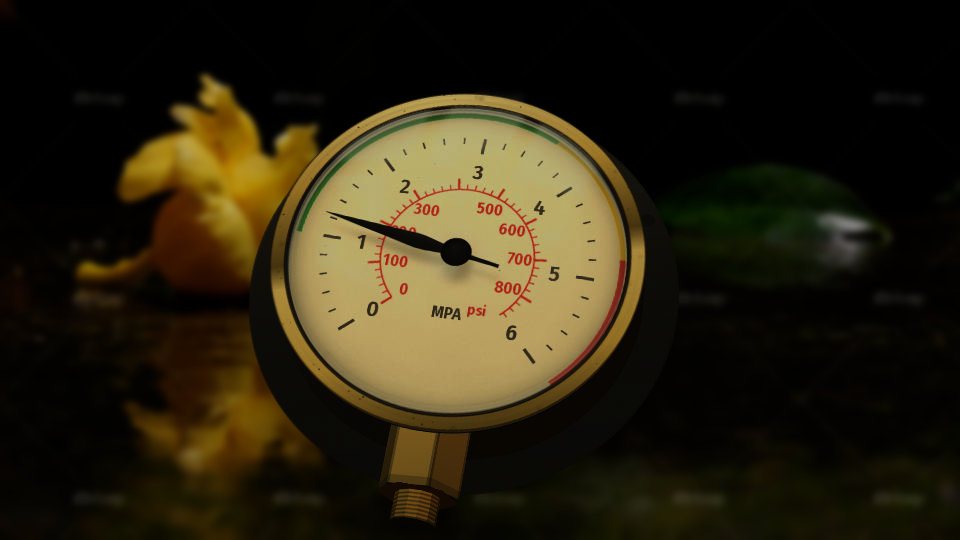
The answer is {"value": 1.2, "unit": "MPa"}
